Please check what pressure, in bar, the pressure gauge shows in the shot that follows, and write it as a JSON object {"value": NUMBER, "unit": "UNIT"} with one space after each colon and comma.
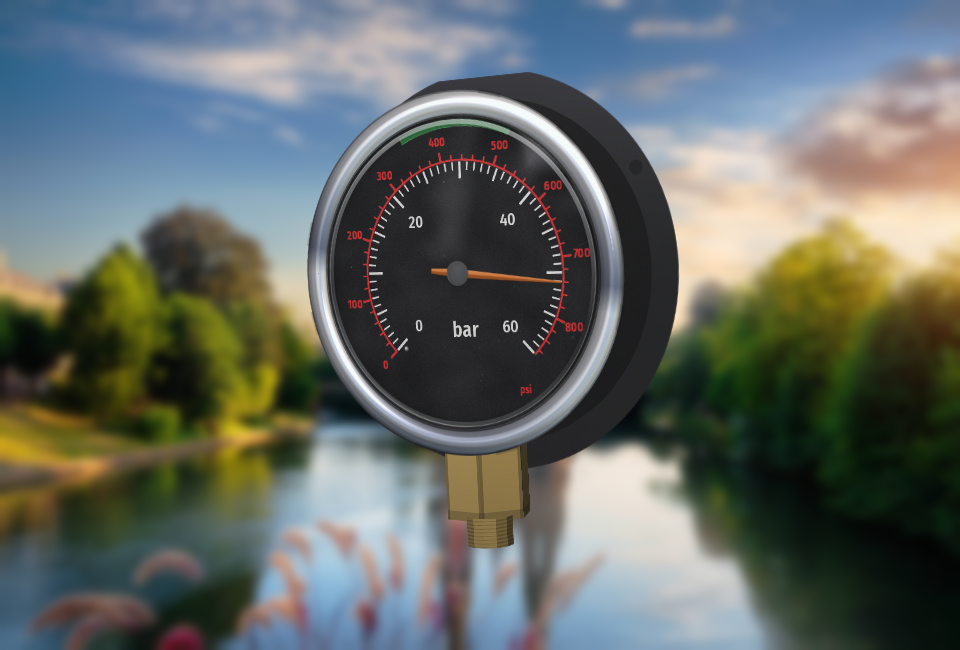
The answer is {"value": 51, "unit": "bar"}
